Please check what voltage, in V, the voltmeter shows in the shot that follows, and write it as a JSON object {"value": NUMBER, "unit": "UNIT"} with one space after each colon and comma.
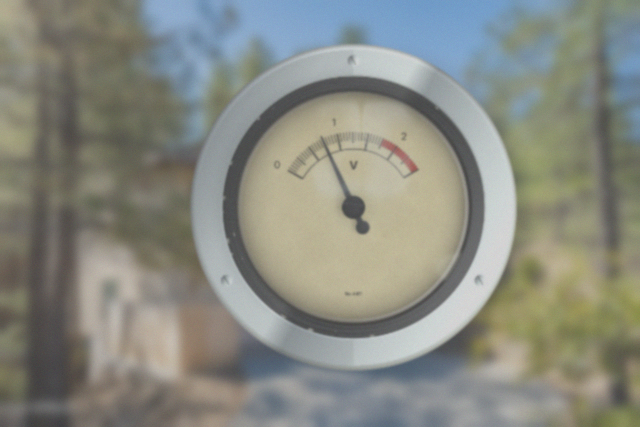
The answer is {"value": 0.75, "unit": "V"}
